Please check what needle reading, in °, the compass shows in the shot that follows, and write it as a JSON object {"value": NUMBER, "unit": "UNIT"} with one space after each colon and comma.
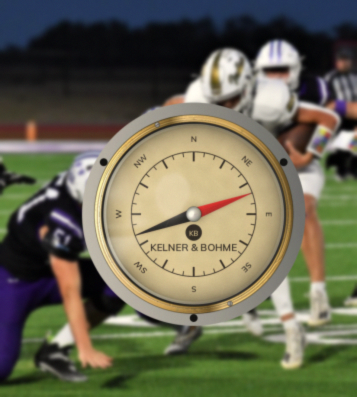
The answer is {"value": 70, "unit": "°"}
